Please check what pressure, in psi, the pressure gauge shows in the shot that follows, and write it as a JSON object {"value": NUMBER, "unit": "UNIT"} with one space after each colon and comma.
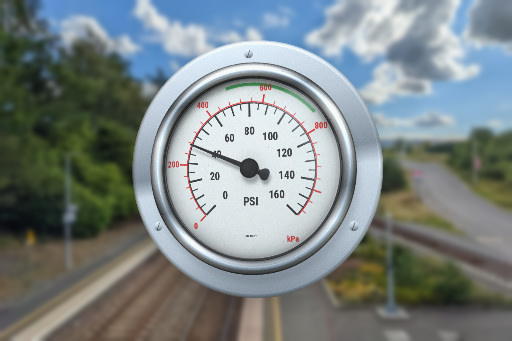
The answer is {"value": 40, "unit": "psi"}
